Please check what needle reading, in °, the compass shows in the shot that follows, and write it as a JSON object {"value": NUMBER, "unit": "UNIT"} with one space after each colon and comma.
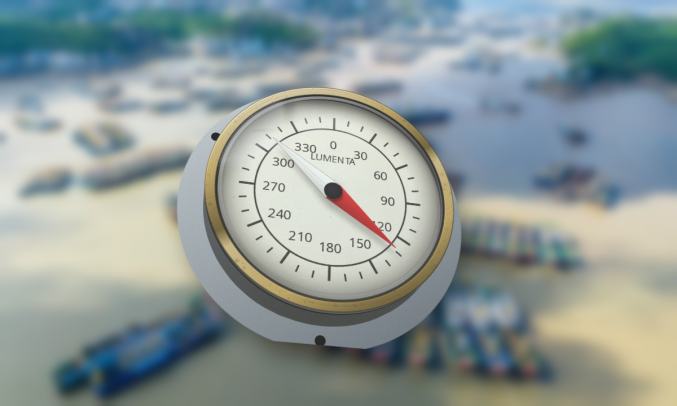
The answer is {"value": 130, "unit": "°"}
